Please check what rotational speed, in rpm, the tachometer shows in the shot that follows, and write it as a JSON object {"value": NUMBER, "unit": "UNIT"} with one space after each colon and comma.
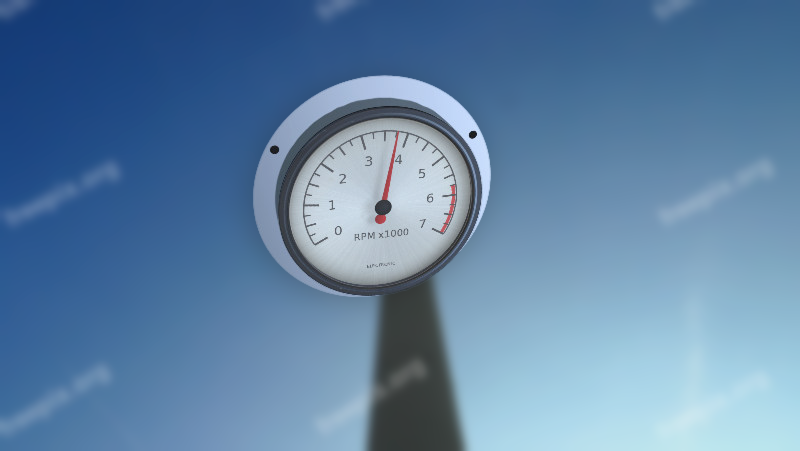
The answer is {"value": 3750, "unit": "rpm"}
